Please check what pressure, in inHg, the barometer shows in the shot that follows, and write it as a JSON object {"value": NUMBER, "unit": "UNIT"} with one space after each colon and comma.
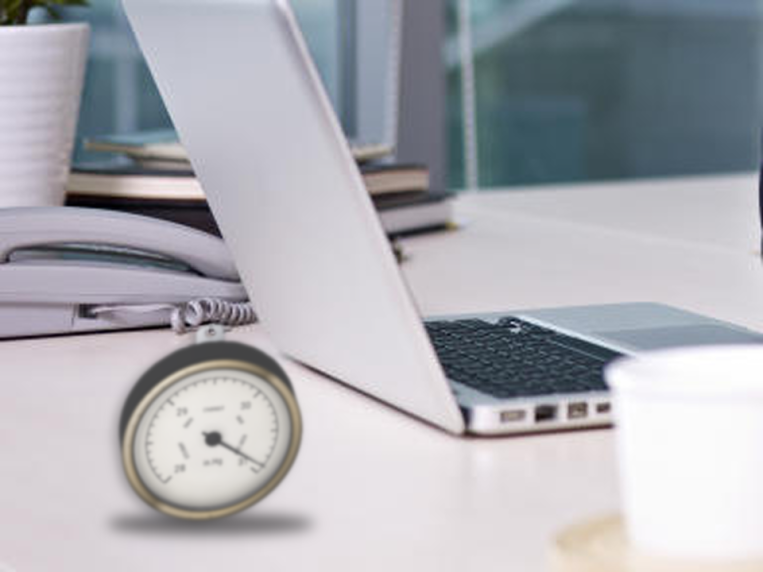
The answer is {"value": 30.9, "unit": "inHg"}
